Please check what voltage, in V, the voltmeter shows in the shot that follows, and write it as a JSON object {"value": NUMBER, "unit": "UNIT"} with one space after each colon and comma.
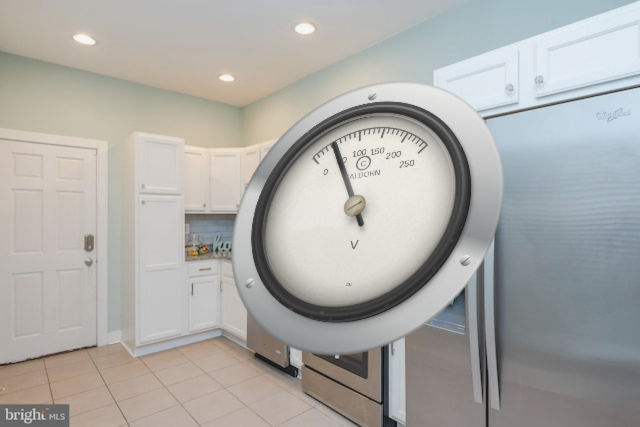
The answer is {"value": 50, "unit": "V"}
